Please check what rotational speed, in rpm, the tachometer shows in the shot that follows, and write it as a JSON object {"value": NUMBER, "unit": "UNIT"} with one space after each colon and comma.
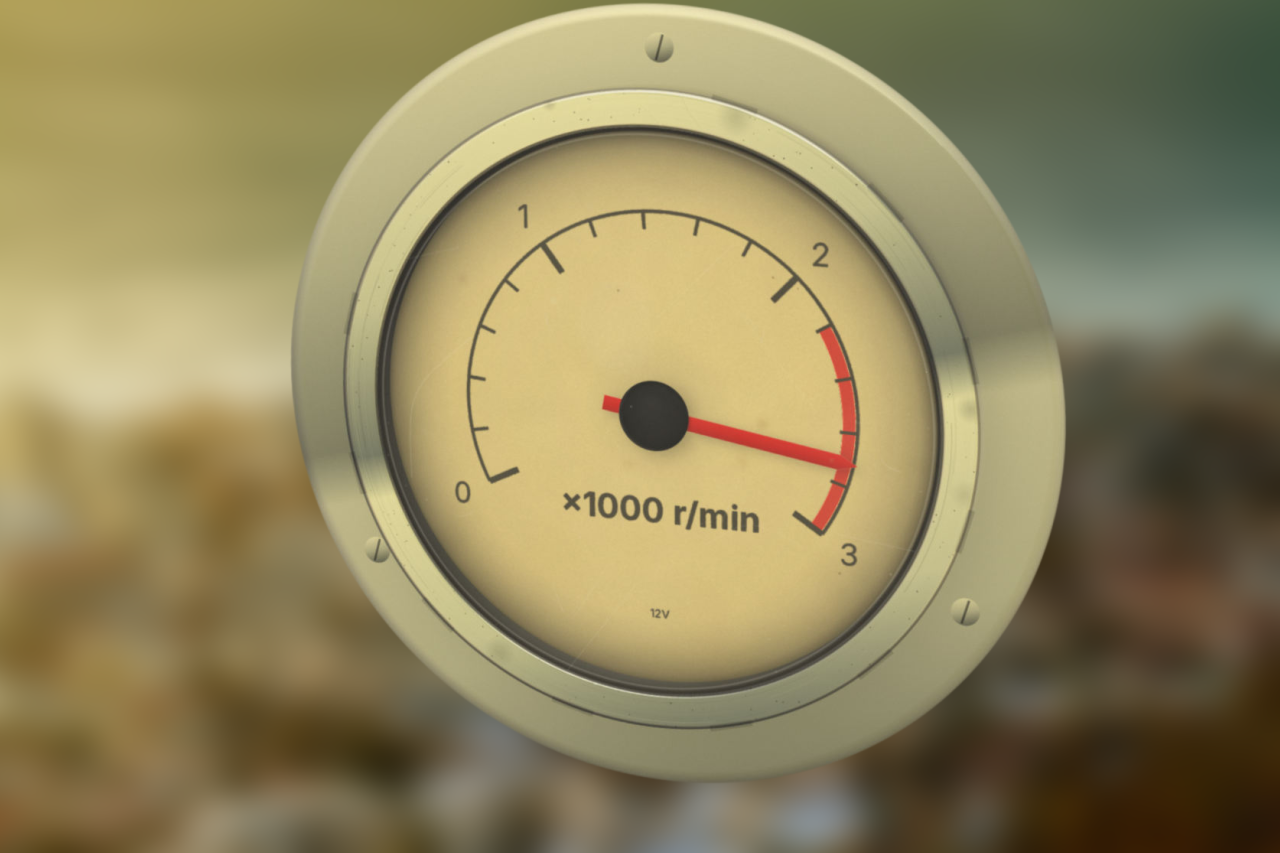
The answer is {"value": 2700, "unit": "rpm"}
